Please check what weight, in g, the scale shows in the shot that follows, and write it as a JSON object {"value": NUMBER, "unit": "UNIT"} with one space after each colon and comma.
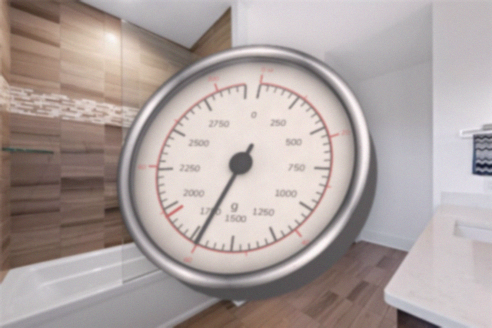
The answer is {"value": 1700, "unit": "g"}
